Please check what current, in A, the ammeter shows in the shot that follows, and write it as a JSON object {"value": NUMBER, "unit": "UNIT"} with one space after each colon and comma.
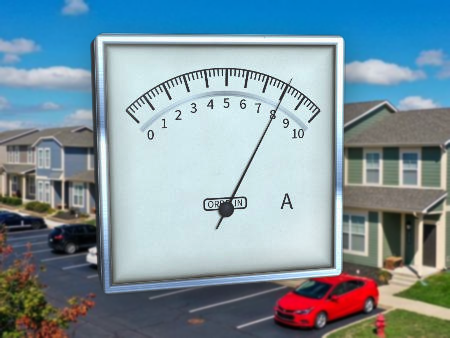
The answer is {"value": 8, "unit": "A"}
